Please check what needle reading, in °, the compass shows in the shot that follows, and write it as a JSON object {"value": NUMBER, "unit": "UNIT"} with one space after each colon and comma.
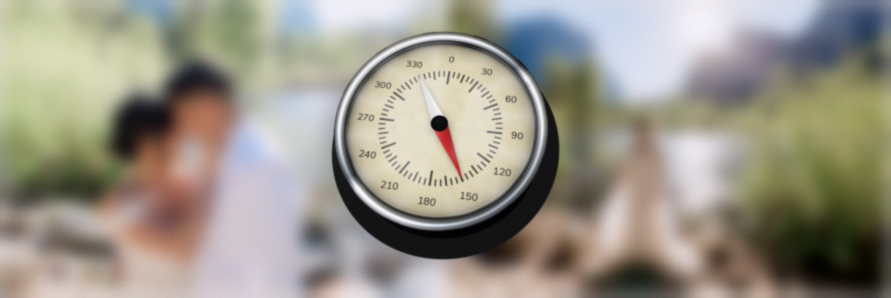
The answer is {"value": 150, "unit": "°"}
